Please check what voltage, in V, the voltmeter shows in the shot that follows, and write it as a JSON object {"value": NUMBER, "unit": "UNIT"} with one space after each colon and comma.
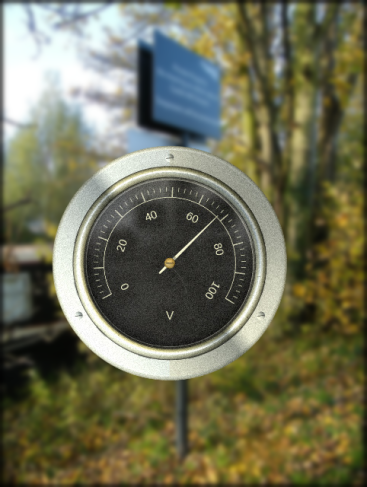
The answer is {"value": 68, "unit": "V"}
